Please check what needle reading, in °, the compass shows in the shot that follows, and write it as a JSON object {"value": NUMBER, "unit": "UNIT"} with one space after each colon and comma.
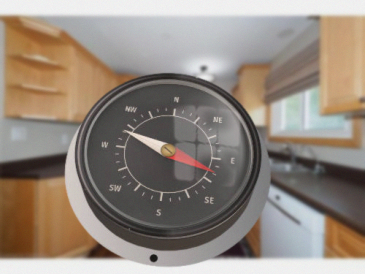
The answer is {"value": 110, "unit": "°"}
